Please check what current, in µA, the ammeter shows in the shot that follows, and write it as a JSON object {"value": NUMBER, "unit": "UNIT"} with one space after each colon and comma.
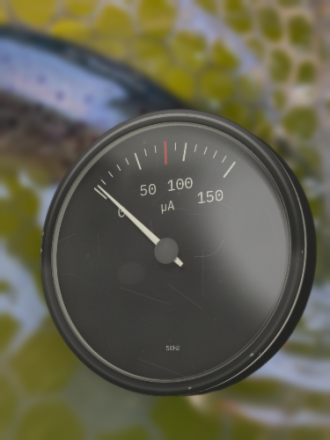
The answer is {"value": 5, "unit": "µA"}
